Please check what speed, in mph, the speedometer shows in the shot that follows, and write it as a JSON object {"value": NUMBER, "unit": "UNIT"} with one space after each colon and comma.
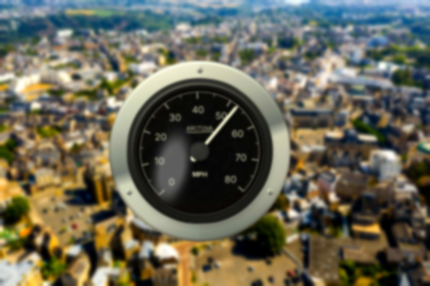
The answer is {"value": 52.5, "unit": "mph"}
